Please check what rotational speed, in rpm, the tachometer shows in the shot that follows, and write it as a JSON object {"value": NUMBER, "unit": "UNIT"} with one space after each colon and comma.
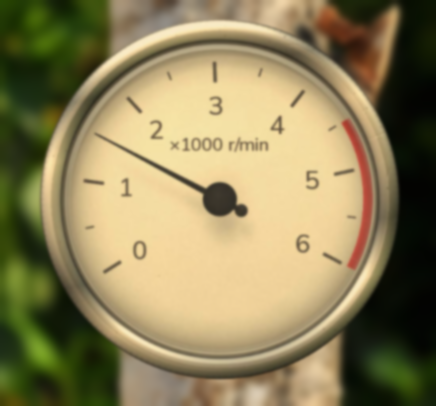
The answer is {"value": 1500, "unit": "rpm"}
